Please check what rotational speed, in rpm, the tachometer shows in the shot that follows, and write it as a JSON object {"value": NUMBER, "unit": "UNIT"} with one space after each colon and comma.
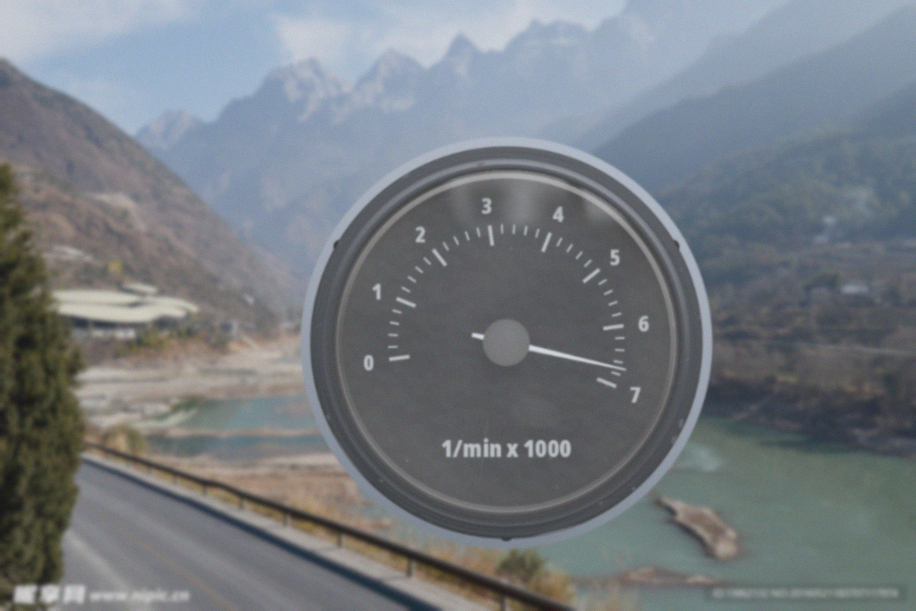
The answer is {"value": 6700, "unit": "rpm"}
